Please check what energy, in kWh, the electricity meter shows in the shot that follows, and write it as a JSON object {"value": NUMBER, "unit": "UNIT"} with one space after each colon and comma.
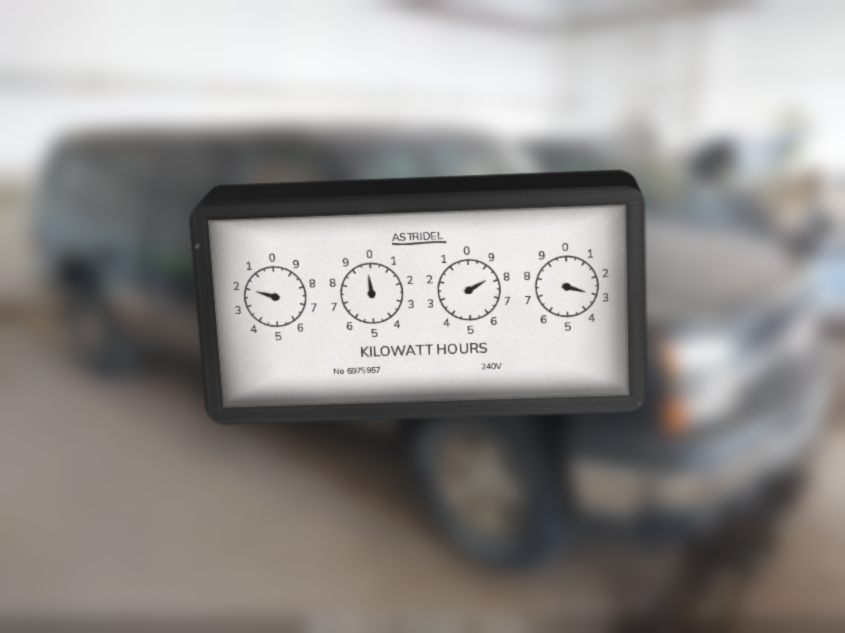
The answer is {"value": 1983, "unit": "kWh"}
